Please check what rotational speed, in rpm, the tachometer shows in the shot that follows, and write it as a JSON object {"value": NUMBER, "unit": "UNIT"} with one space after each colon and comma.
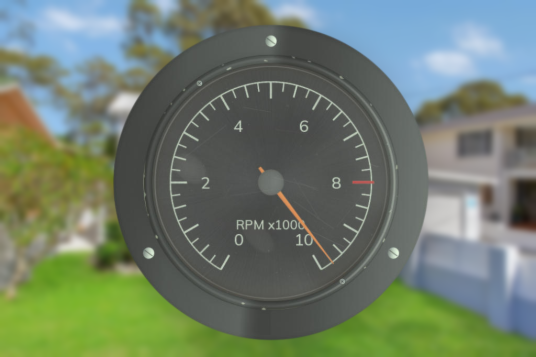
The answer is {"value": 9750, "unit": "rpm"}
